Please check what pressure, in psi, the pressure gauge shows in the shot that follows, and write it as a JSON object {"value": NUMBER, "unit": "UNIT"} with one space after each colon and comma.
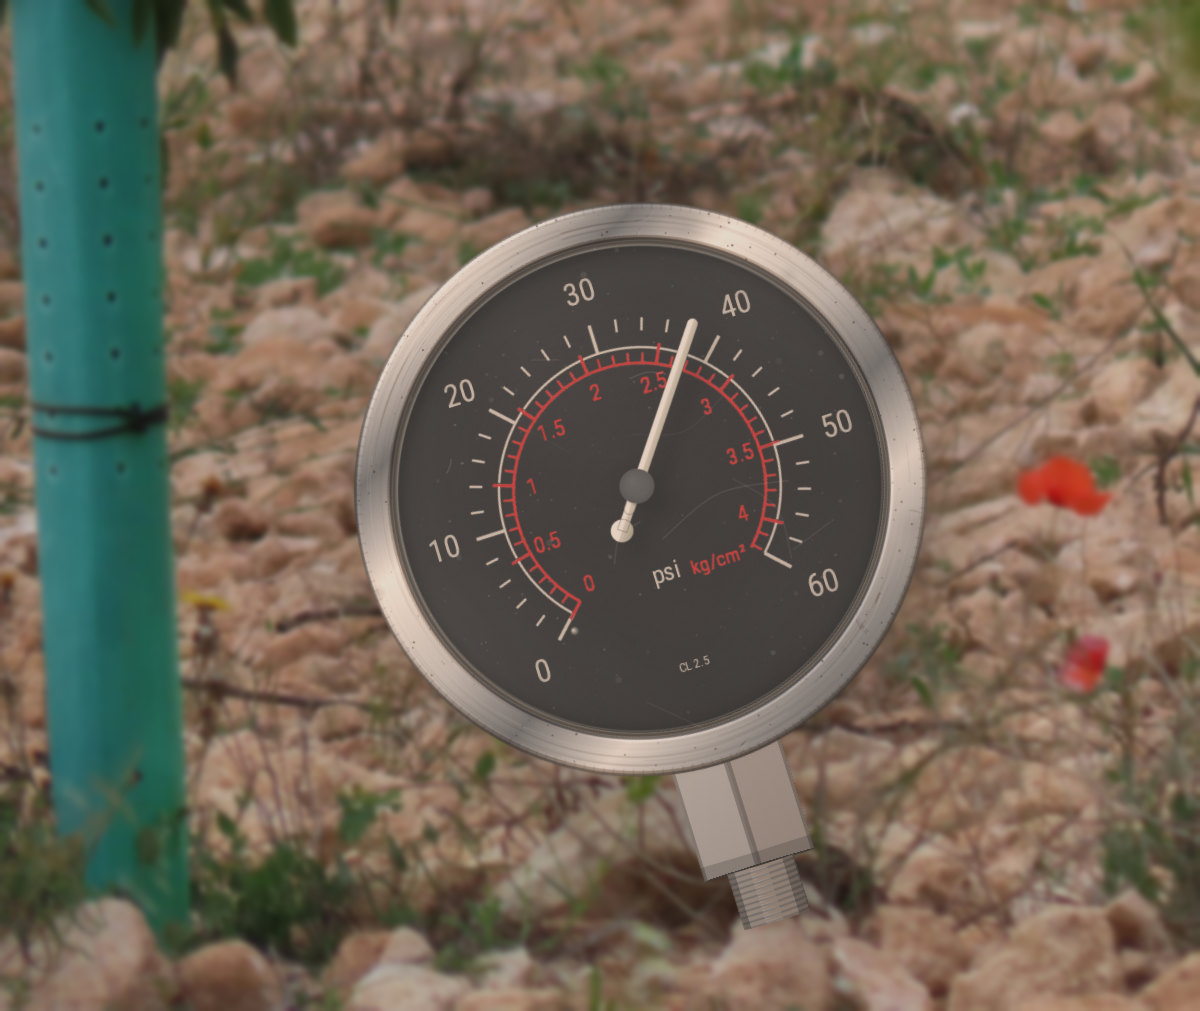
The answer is {"value": 38, "unit": "psi"}
